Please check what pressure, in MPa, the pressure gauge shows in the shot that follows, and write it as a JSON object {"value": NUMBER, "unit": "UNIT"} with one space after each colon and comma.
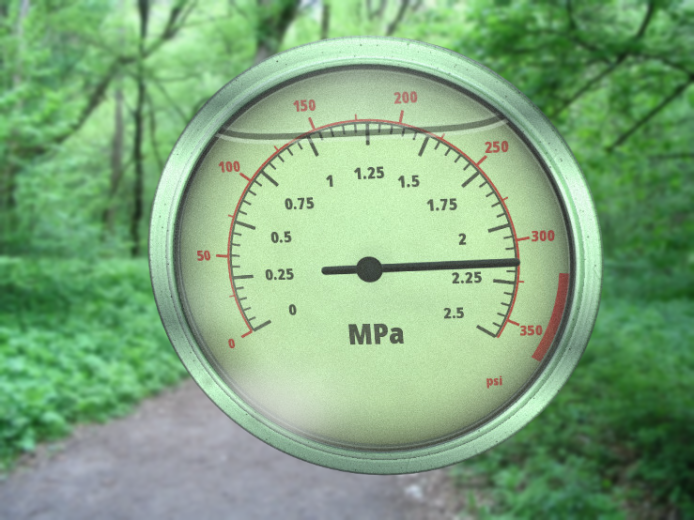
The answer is {"value": 2.15, "unit": "MPa"}
